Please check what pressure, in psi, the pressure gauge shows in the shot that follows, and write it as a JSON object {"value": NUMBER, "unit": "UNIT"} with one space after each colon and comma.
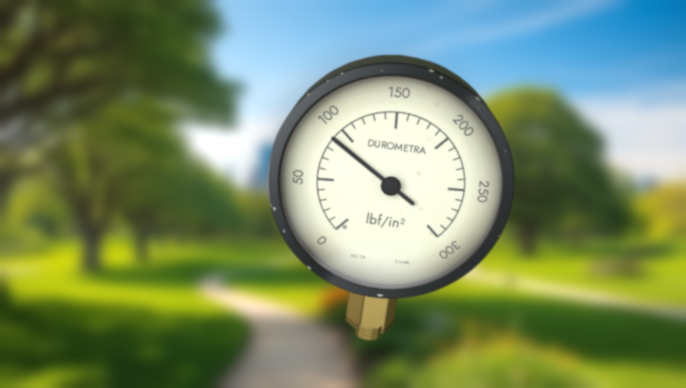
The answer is {"value": 90, "unit": "psi"}
